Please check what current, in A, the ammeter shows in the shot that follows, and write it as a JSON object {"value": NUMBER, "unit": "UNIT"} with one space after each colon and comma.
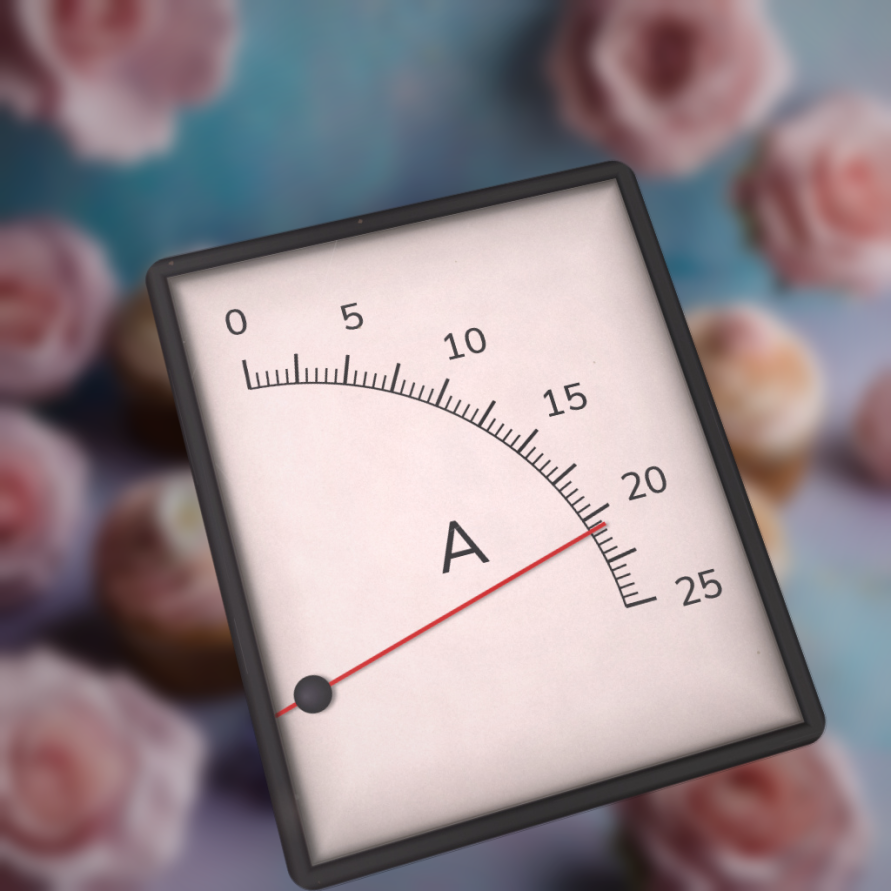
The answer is {"value": 20.75, "unit": "A"}
